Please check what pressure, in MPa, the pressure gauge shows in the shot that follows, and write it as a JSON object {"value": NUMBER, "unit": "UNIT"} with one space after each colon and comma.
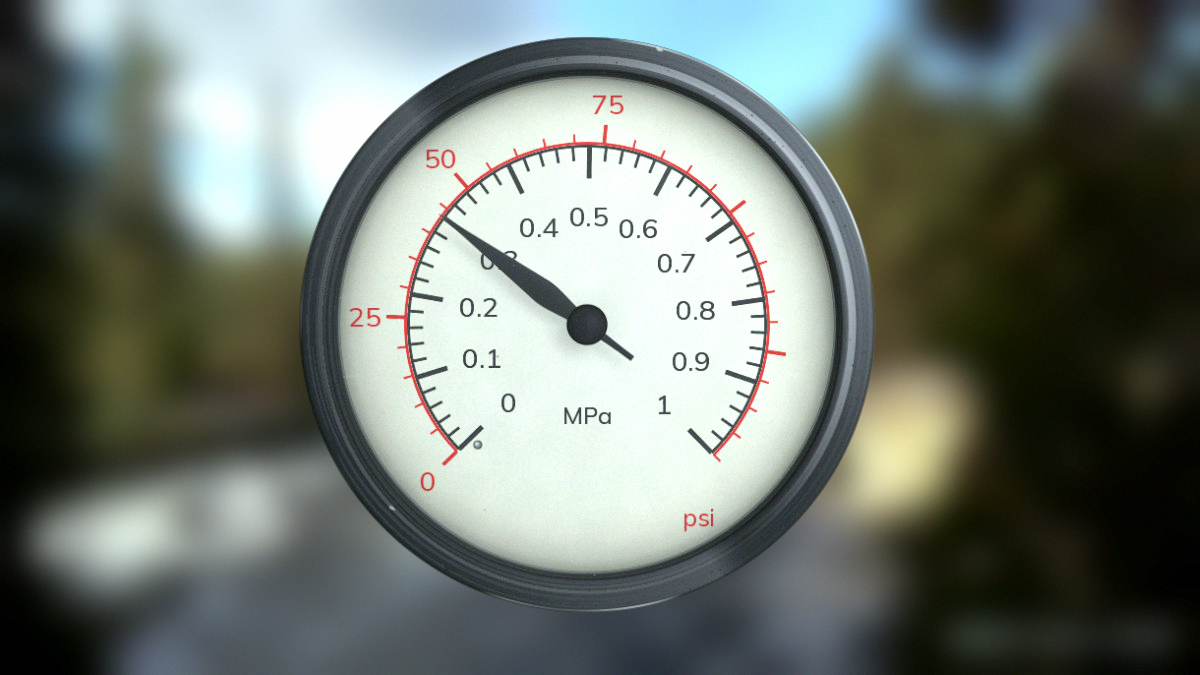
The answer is {"value": 0.3, "unit": "MPa"}
